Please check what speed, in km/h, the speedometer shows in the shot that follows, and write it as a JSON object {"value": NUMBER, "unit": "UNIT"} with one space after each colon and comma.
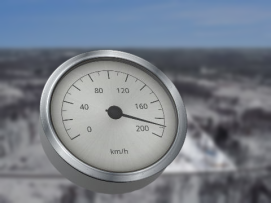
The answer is {"value": 190, "unit": "km/h"}
